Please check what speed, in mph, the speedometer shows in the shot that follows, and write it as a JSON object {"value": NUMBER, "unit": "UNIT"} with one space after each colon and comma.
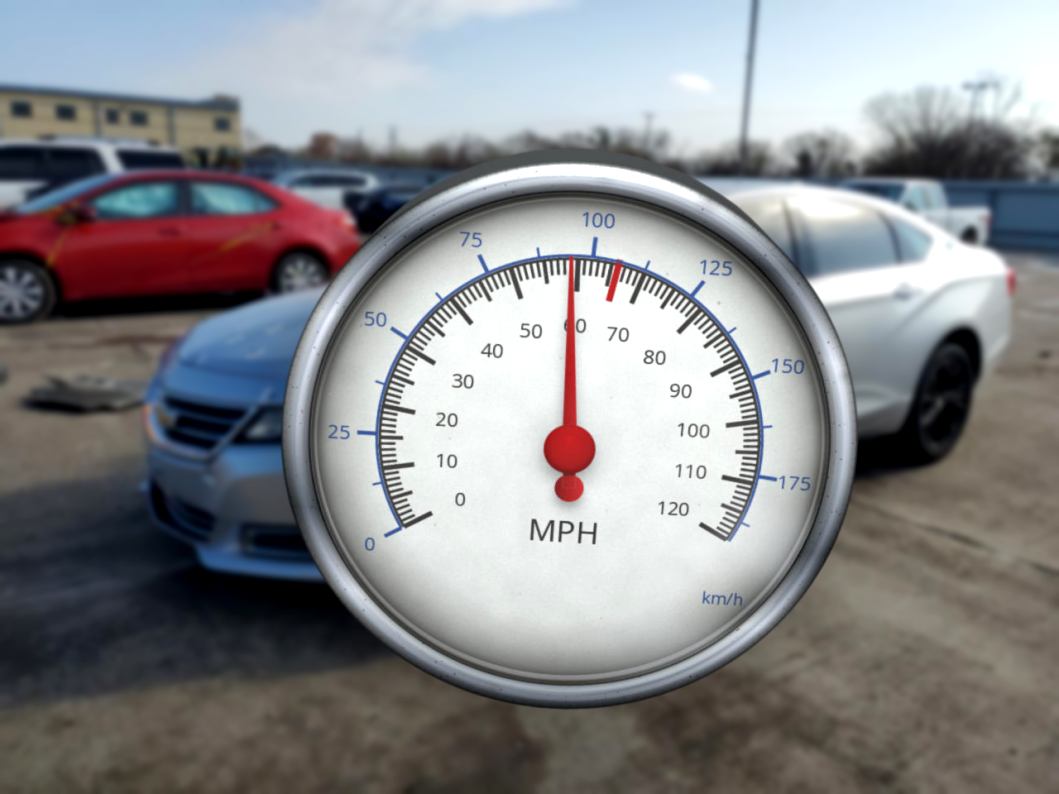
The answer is {"value": 59, "unit": "mph"}
